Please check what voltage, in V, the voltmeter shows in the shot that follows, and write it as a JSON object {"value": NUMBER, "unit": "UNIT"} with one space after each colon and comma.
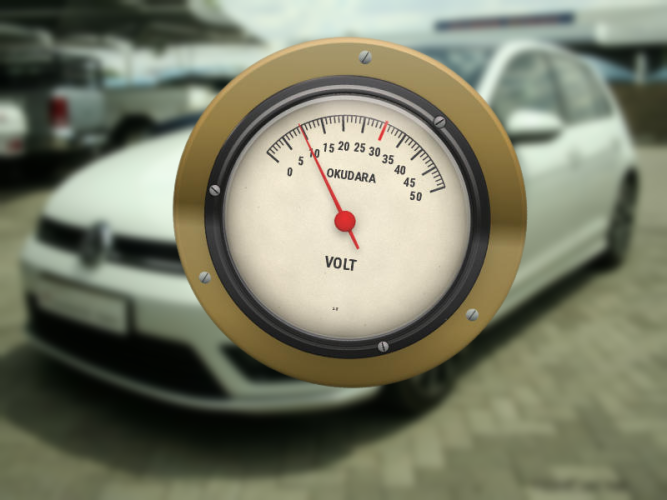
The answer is {"value": 10, "unit": "V"}
